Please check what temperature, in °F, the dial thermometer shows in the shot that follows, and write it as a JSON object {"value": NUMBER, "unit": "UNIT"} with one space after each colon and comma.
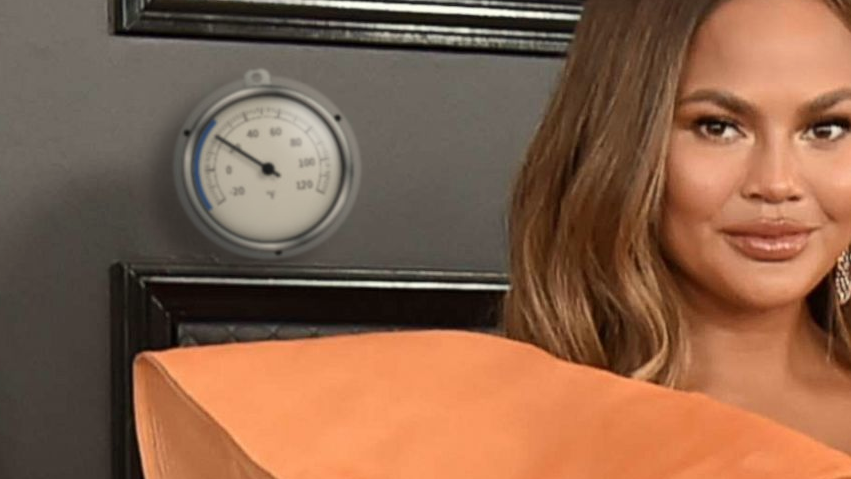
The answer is {"value": 20, "unit": "°F"}
